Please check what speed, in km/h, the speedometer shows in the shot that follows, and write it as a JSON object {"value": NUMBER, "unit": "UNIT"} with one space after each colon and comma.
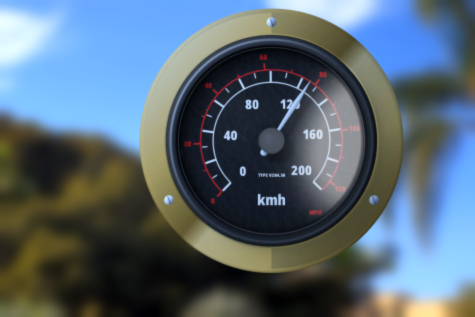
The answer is {"value": 125, "unit": "km/h"}
